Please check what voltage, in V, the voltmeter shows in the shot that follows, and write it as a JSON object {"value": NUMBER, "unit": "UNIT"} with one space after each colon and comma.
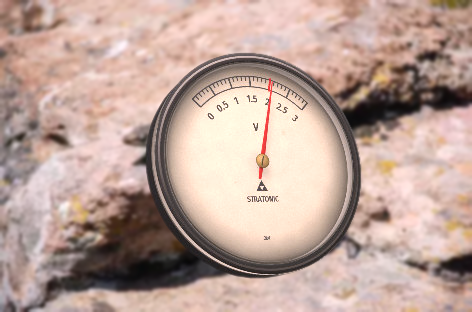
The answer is {"value": 2, "unit": "V"}
